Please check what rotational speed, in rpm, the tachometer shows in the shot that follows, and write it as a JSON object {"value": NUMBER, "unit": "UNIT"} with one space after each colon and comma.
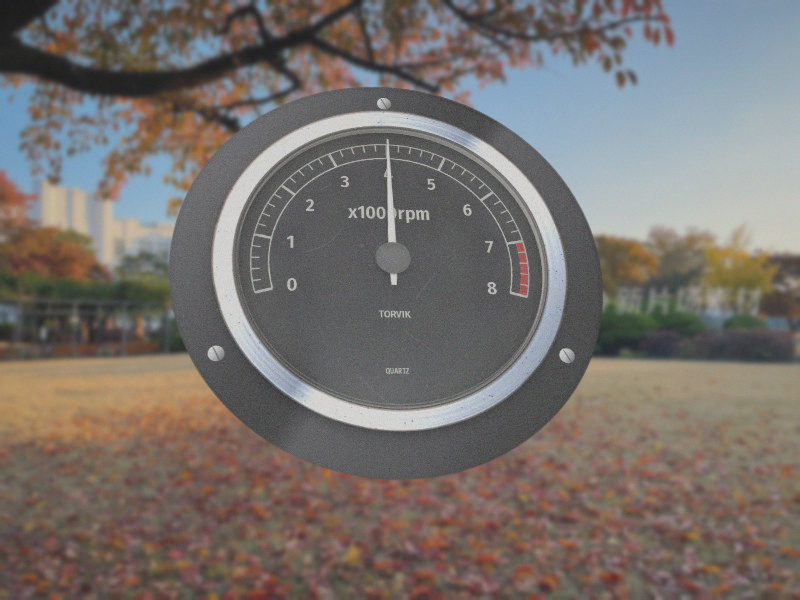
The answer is {"value": 4000, "unit": "rpm"}
